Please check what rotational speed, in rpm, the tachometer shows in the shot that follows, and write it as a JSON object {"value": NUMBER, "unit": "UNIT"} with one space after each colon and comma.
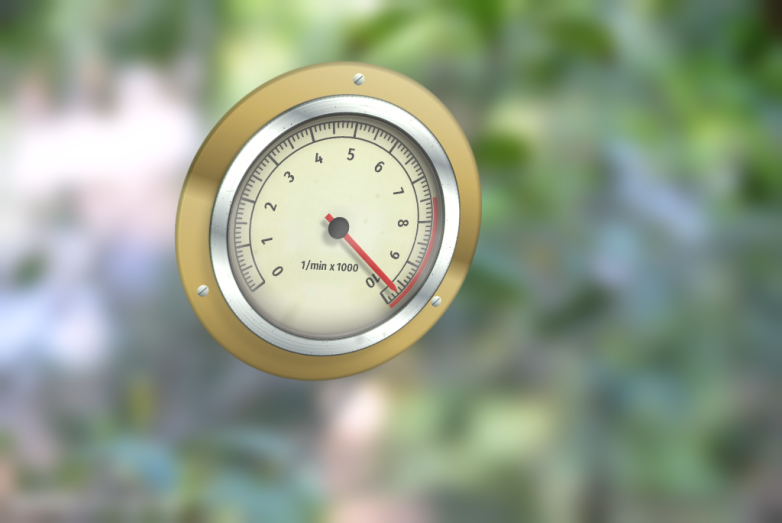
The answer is {"value": 9700, "unit": "rpm"}
